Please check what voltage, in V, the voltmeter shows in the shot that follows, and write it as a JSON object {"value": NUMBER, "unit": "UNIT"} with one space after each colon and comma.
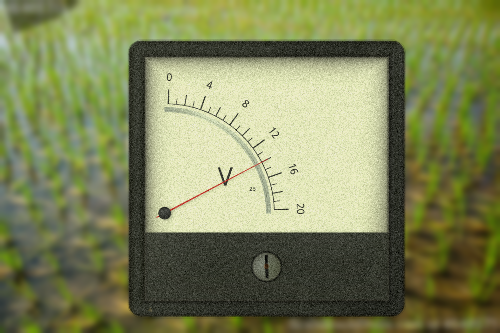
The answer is {"value": 14, "unit": "V"}
